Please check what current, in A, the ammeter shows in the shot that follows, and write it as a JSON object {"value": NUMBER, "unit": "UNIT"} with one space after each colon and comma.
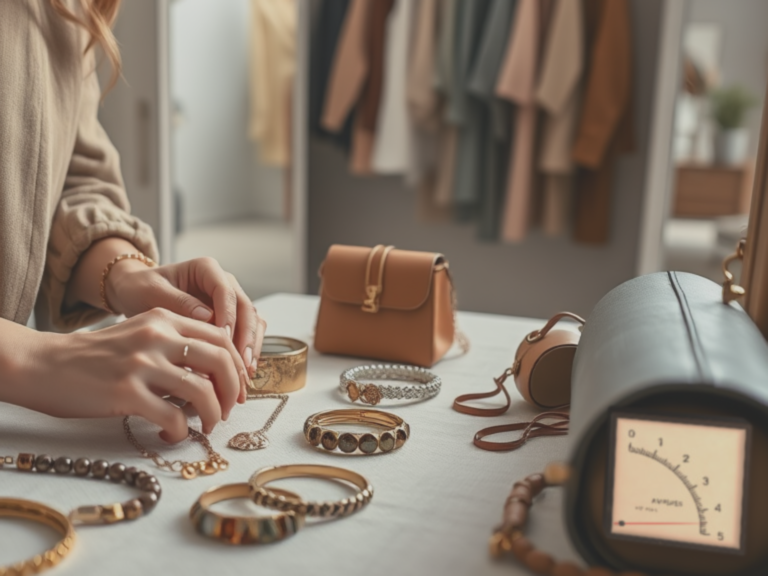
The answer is {"value": 4.5, "unit": "A"}
